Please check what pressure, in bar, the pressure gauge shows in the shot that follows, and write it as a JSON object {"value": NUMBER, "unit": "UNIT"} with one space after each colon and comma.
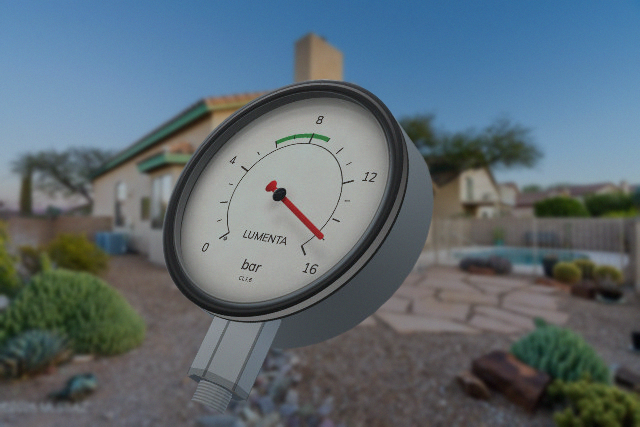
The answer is {"value": 15, "unit": "bar"}
